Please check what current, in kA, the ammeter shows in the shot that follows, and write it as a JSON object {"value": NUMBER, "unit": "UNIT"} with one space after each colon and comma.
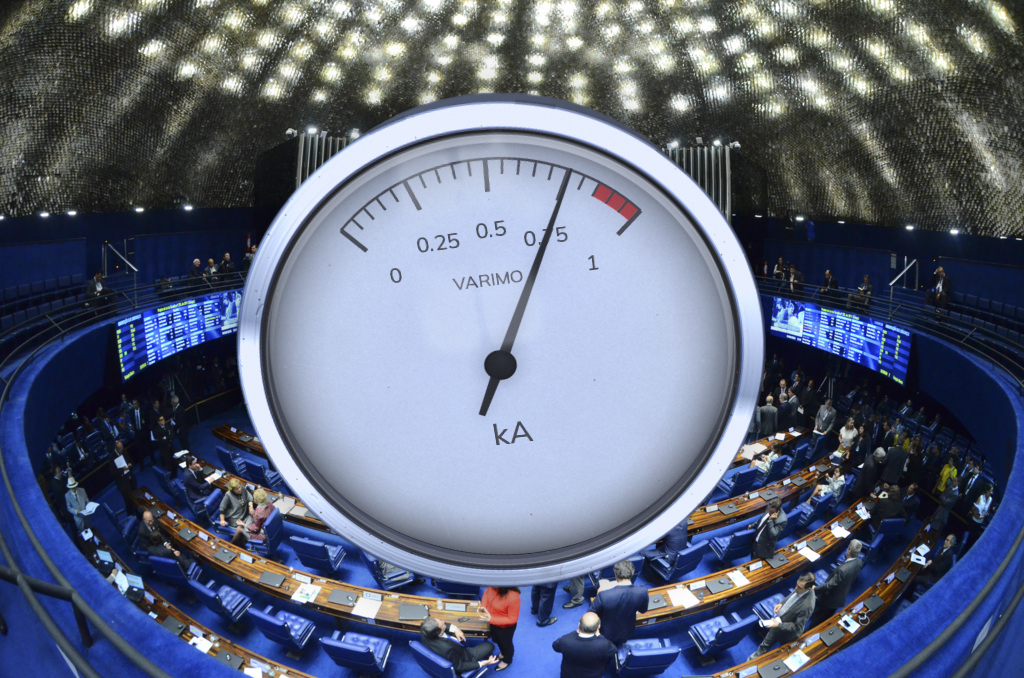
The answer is {"value": 0.75, "unit": "kA"}
